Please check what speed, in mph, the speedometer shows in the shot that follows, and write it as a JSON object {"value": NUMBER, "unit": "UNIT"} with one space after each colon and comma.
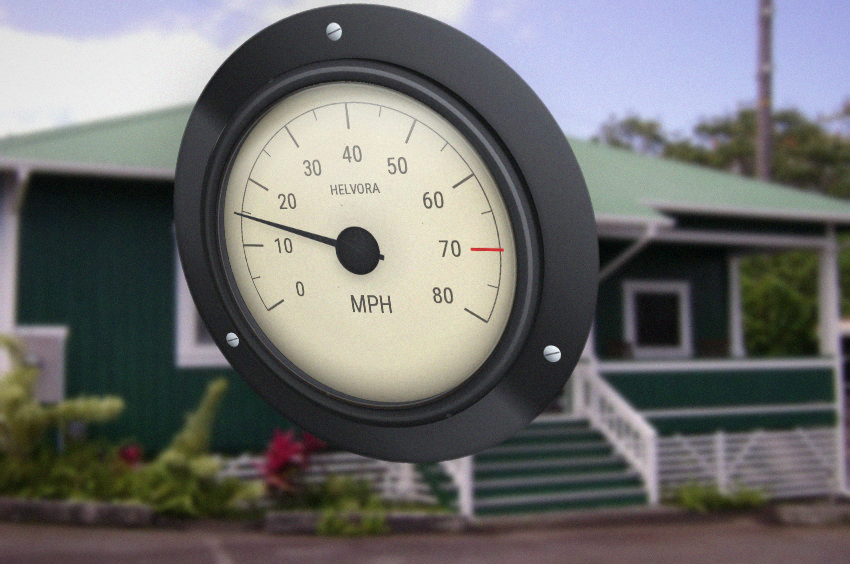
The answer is {"value": 15, "unit": "mph"}
